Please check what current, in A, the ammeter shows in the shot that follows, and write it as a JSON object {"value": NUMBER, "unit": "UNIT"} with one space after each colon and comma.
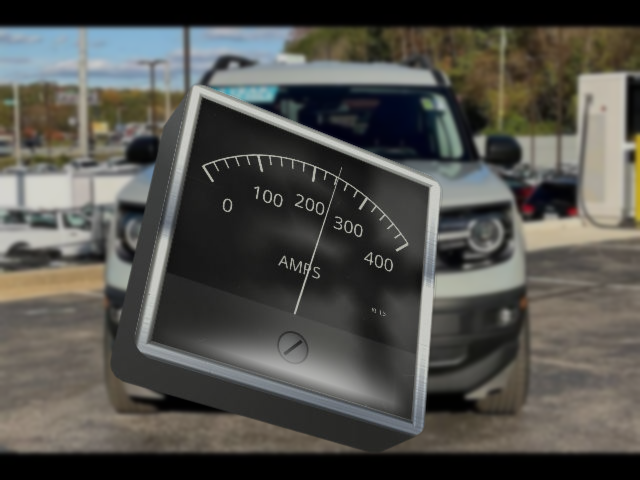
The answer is {"value": 240, "unit": "A"}
